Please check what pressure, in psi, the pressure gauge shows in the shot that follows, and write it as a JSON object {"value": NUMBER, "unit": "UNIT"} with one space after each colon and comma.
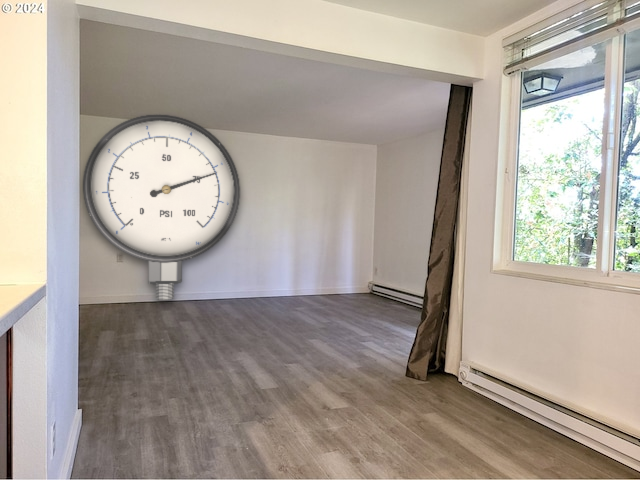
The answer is {"value": 75, "unit": "psi"}
